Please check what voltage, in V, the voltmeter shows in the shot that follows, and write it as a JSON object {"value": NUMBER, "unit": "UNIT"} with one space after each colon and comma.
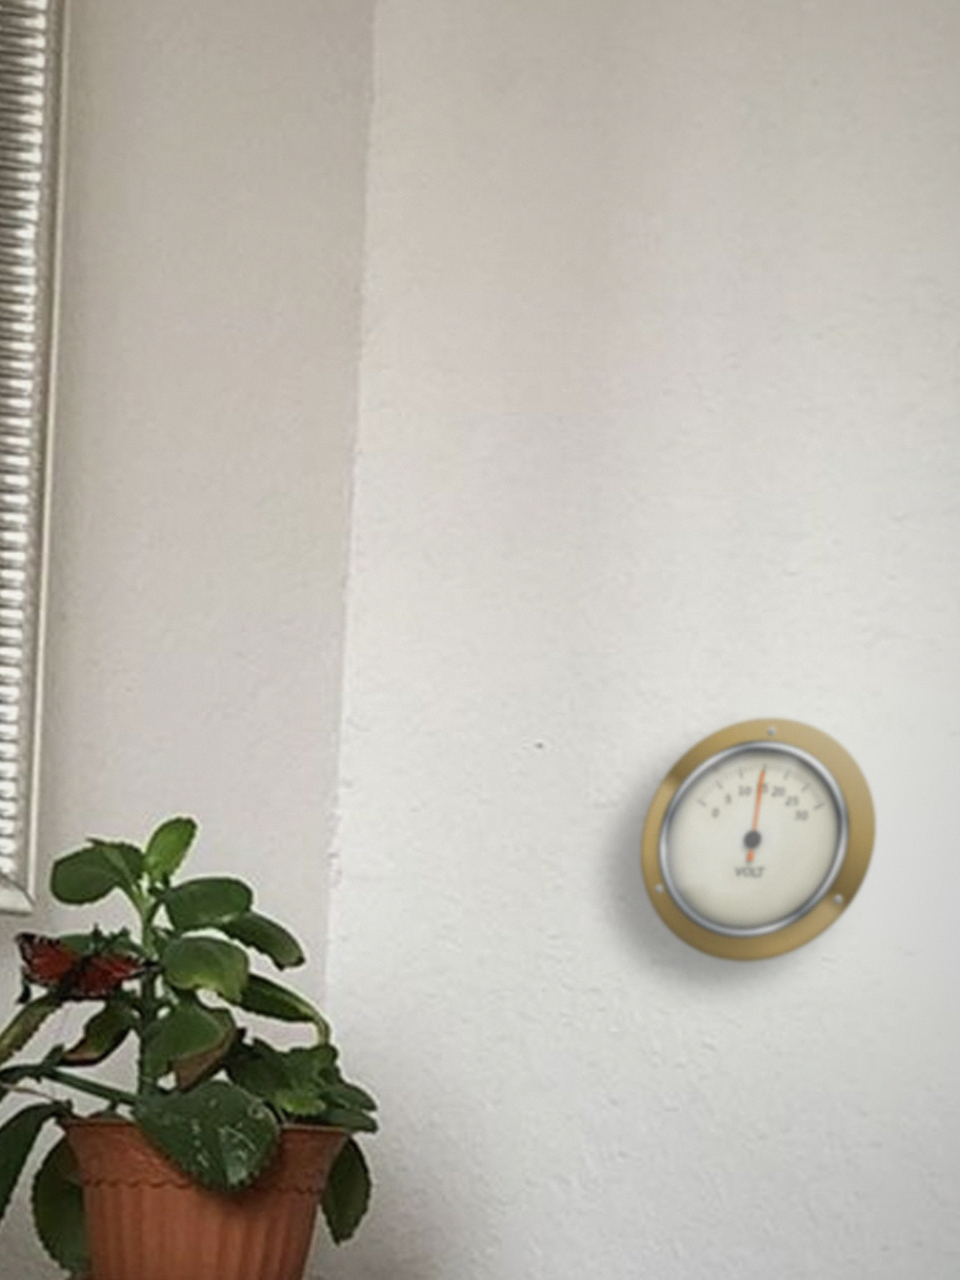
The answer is {"value": 15, "unit": "V"}
